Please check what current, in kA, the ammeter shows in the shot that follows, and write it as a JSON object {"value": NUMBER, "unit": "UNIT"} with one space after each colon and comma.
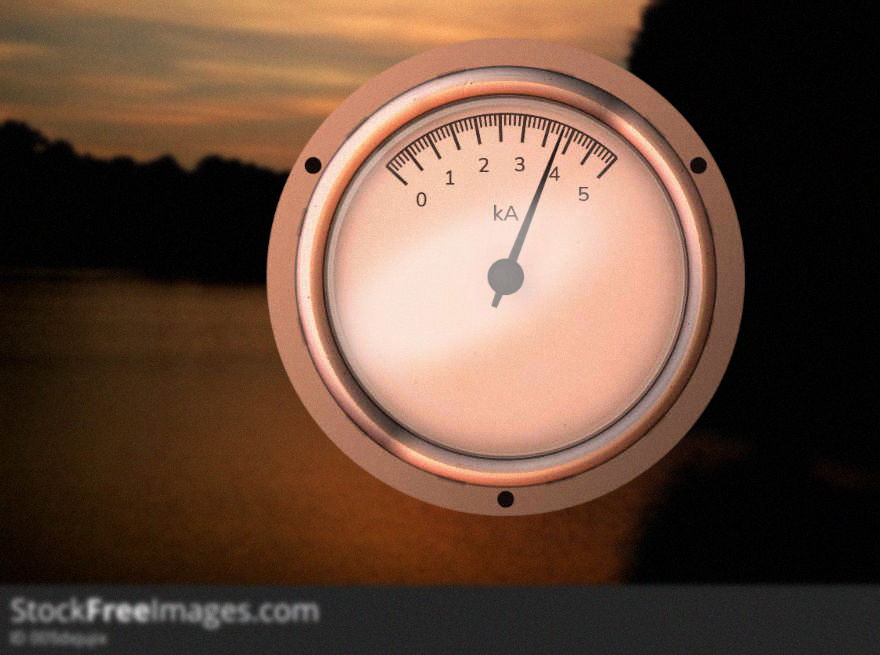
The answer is {"value": 3.8, "unit": "kA"}
